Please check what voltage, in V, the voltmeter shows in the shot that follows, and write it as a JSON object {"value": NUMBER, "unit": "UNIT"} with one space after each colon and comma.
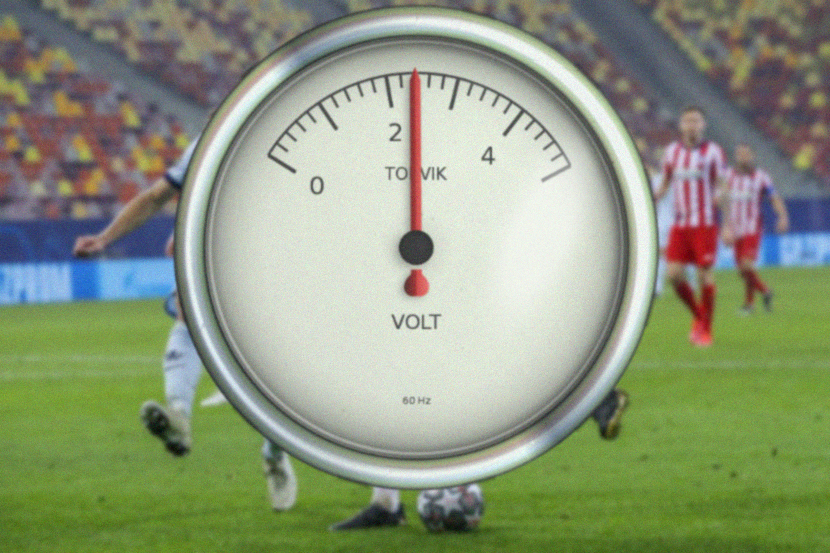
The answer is {"value": 2.4, "unit": "V"}
